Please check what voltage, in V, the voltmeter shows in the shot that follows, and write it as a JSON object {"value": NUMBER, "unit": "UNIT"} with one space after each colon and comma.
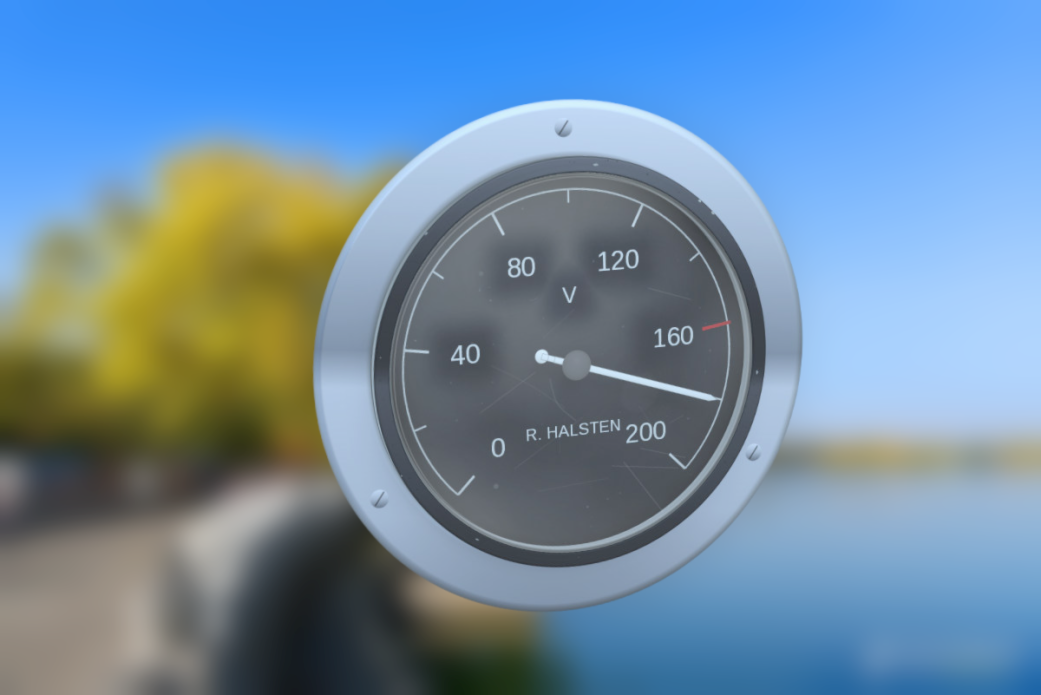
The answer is {"value": 180, "unit": "V"}
